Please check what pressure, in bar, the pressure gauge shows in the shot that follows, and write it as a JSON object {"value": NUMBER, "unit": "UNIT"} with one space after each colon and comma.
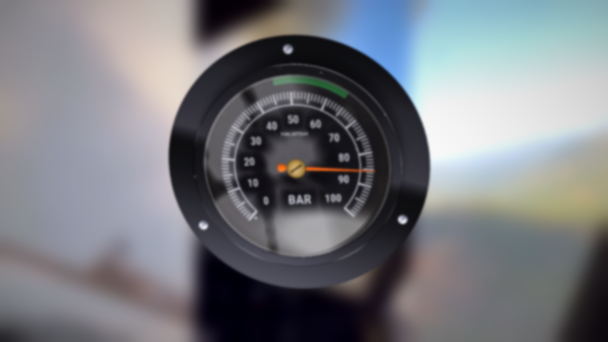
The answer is {"value": 85, "unit": "bar"}
